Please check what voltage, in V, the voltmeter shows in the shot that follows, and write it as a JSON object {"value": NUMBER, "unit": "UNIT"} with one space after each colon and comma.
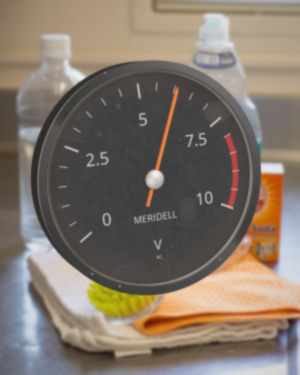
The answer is {"value": 6, "unit": "V"}
